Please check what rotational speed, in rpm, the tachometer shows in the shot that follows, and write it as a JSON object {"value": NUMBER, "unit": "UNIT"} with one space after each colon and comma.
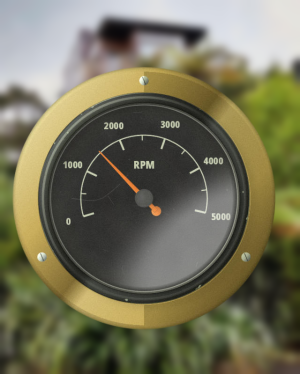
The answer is {"value": 1500, "unit": "rpm"}
